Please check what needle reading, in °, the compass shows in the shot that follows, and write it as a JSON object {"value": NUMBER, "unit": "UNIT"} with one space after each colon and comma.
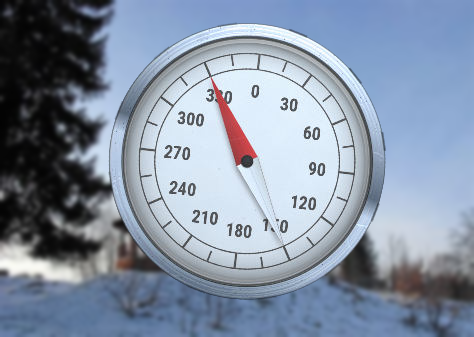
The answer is {"value": 330, "unit": "°"}
